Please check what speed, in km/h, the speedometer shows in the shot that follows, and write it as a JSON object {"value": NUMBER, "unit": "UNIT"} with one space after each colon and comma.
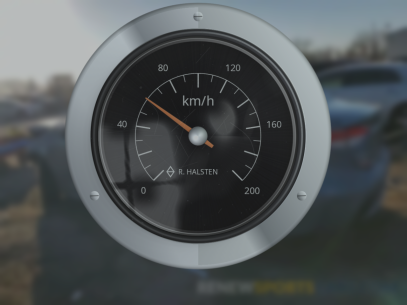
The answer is {"value": 60, "unit": "km/h"}
